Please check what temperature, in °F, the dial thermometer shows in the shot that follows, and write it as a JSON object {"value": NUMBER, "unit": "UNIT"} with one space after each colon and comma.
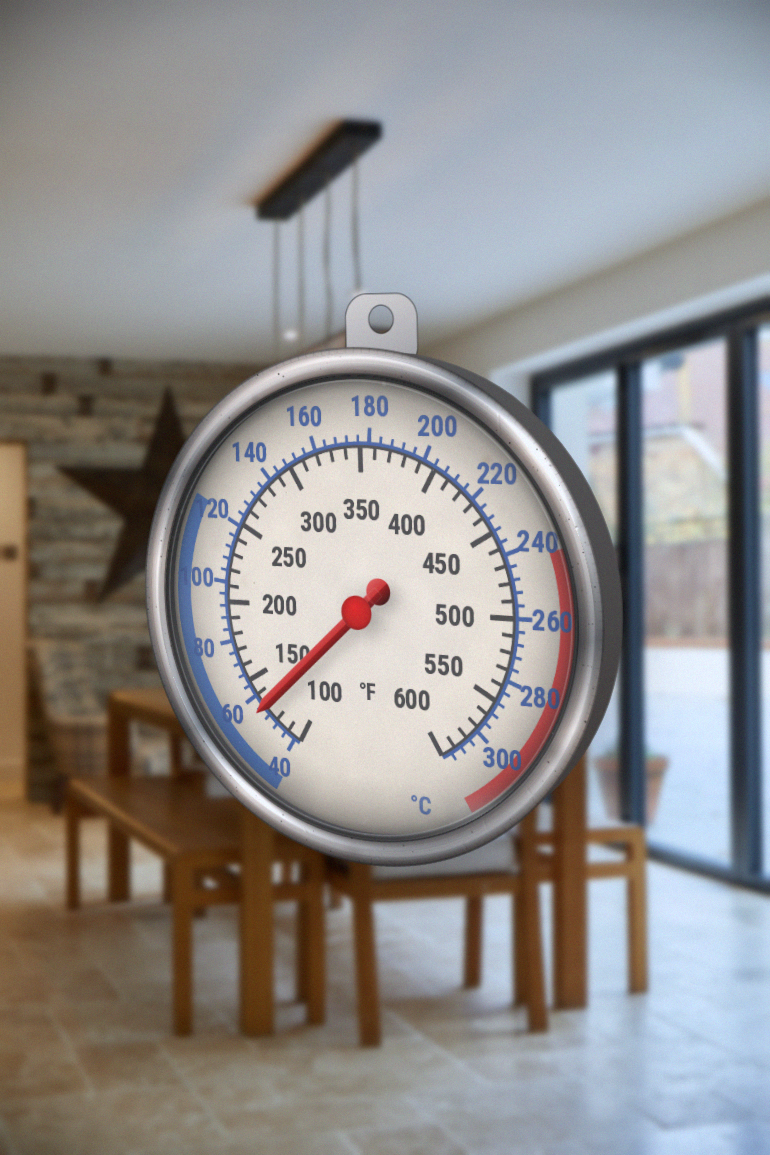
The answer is {"value": 130, "unit": "°F"}
